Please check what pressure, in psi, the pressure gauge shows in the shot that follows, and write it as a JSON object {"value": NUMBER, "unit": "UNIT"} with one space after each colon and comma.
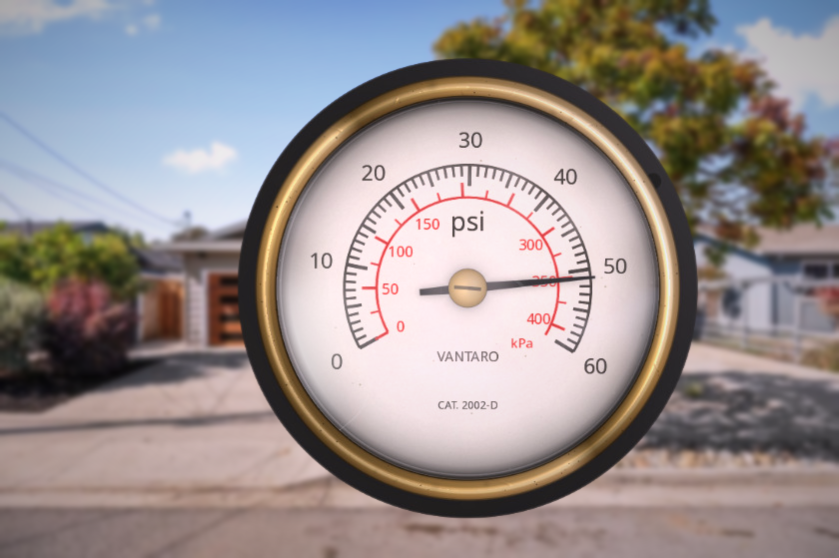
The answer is {"value": 51, "unit": "psi"}
